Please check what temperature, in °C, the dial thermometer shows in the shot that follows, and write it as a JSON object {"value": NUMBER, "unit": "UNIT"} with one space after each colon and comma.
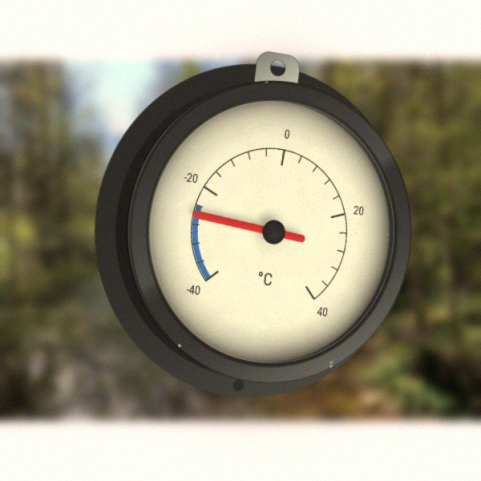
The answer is {"value": -26, "unit": "°C"}
